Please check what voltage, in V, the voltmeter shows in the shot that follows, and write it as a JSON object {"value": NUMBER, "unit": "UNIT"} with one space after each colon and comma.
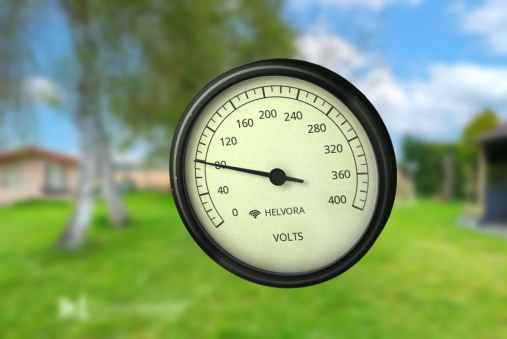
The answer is {"value": 80, "unit": "V"}
